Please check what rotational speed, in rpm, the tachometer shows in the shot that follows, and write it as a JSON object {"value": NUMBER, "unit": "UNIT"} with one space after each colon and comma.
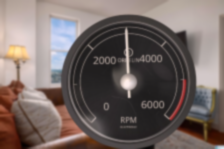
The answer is {"value": 3000, "unit": "rpm"}
